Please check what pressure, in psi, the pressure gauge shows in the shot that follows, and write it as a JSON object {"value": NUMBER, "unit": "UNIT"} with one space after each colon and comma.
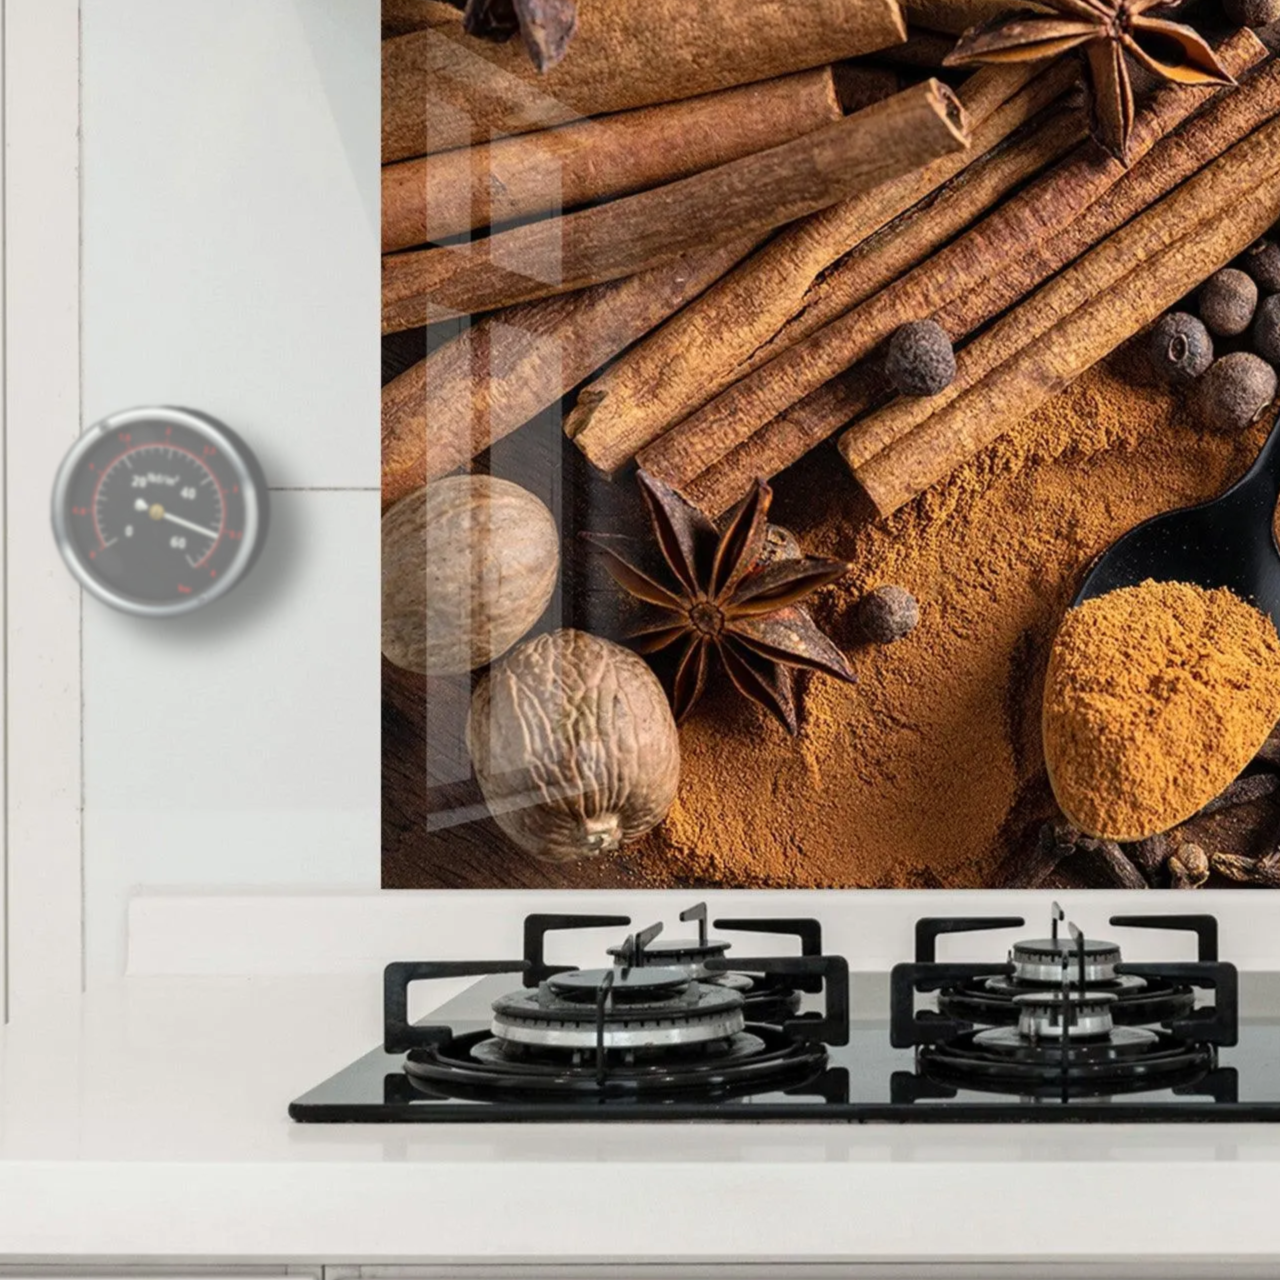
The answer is {"value": 52, "unit": "psi"}
